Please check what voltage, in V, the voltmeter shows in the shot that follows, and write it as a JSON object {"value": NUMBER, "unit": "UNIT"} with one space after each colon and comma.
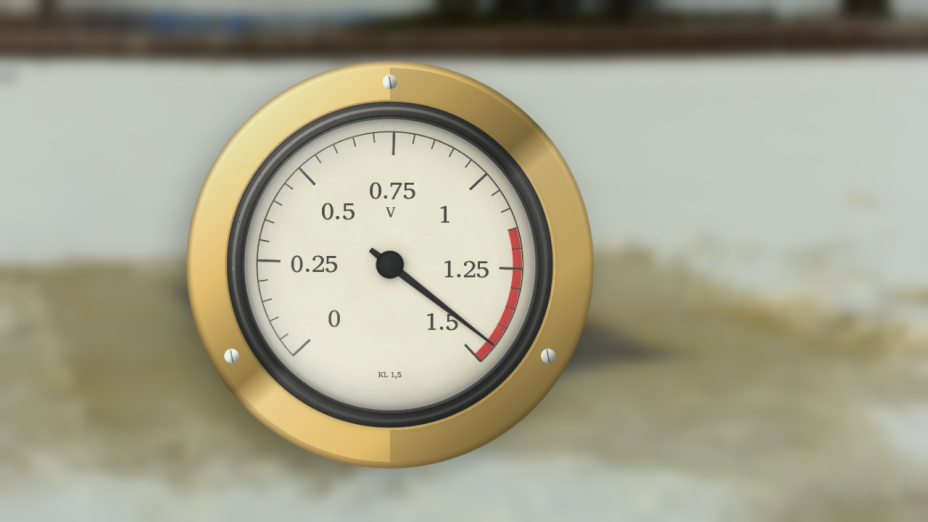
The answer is {"value": 1.45, "unit": "V"}
